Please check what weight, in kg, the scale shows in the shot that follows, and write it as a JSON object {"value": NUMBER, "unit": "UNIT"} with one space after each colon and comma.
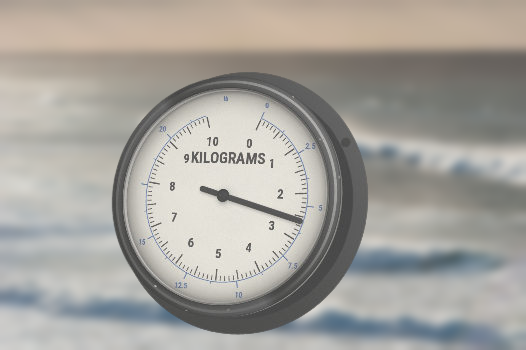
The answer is {"value": 2.6, "unit": "kg"}
